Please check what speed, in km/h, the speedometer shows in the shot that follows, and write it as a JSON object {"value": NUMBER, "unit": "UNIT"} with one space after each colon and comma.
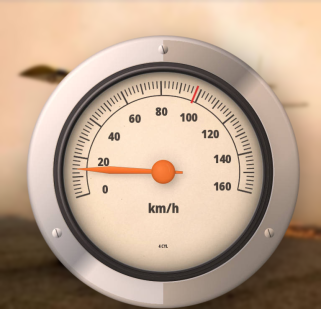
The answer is {"value": 14, "unit": "km/h"}
